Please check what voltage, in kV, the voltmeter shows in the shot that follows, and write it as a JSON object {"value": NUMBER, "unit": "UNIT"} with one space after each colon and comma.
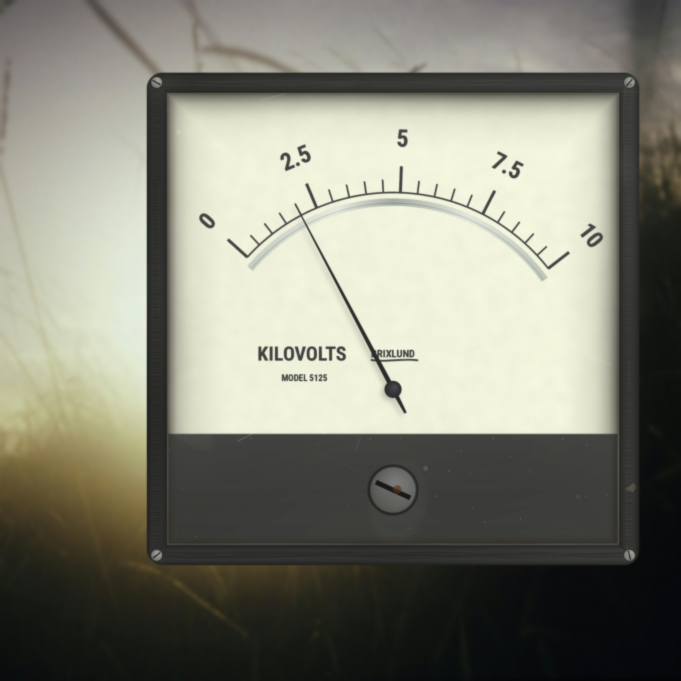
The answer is {"value": 2, "unit": "kV"}
